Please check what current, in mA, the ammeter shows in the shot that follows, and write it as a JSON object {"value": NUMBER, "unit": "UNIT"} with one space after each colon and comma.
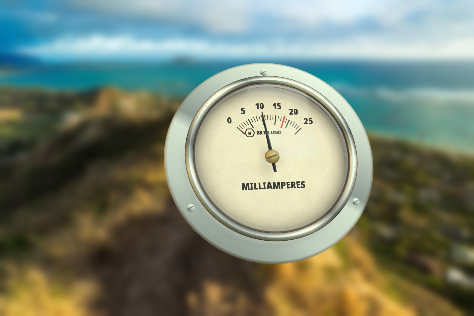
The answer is {"value": 10, "unit": "mA"}
